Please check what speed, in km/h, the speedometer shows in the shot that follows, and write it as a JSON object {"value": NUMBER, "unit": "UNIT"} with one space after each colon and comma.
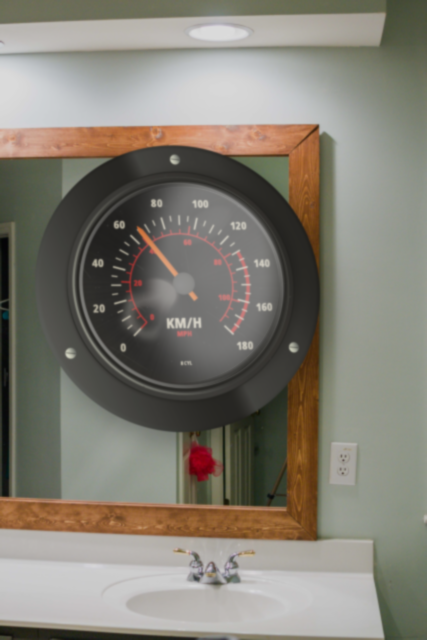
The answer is {"value": 65, "unit": "km/h"}
